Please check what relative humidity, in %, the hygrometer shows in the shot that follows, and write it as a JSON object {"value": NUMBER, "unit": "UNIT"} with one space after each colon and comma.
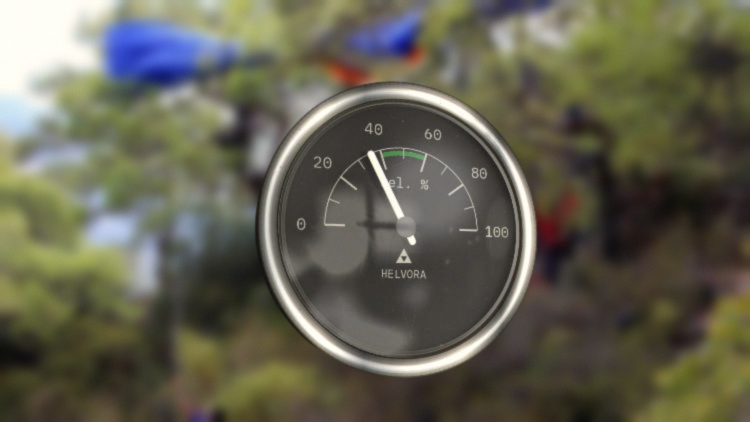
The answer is {"value": 35, "unit": "%"}
